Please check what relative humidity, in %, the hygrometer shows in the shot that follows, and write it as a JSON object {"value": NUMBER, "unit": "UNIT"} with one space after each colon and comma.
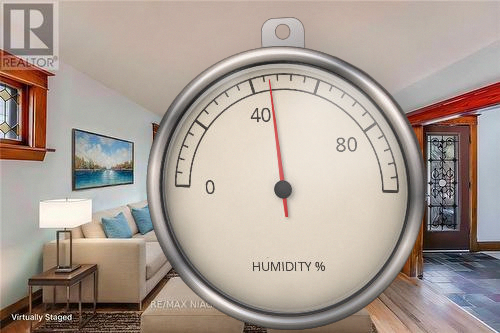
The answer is {"value": 46, "unit": "%"}
